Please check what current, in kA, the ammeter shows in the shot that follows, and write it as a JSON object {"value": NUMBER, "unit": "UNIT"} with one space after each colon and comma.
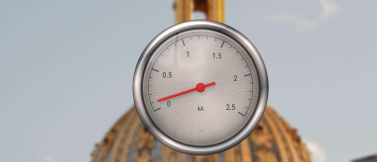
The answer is {"value": 0.1, "unit": "kA"}
